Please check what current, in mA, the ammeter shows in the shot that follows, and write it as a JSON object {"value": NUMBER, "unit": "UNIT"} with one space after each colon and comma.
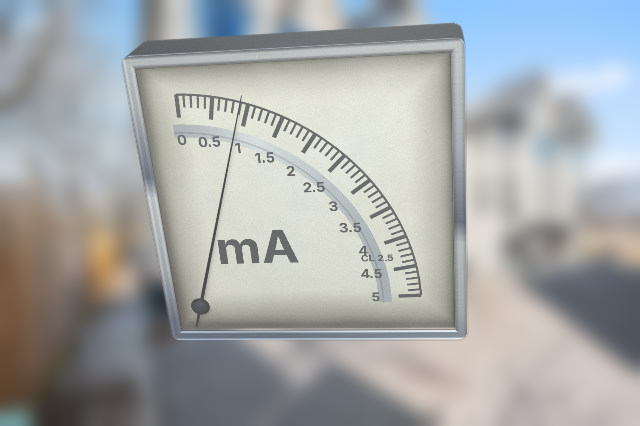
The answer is {"value": 0.9, "unit": "mA"}
